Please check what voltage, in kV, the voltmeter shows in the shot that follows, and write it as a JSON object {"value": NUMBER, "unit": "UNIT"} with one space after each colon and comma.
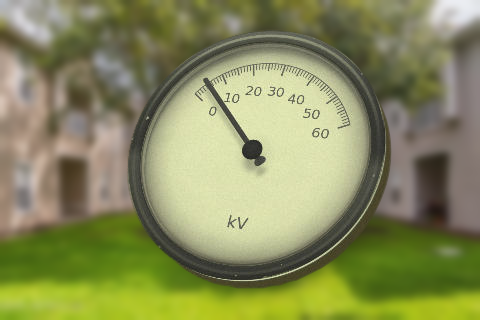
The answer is {"value": 5, "unit": "kV"}
